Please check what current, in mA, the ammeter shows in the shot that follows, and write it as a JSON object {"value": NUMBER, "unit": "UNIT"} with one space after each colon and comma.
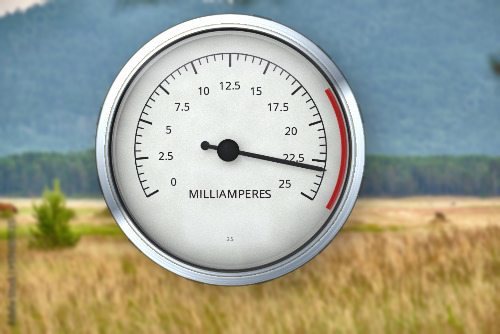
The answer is {"value": 23, "unit": "mA"}
